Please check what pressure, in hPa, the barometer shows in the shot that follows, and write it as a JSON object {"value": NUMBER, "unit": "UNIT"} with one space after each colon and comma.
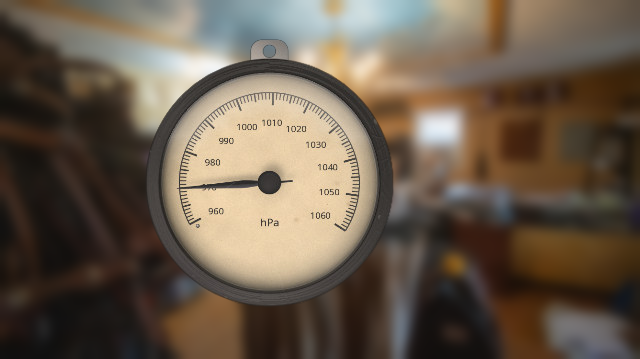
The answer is {"value": 970, "unit": "hPa"}
